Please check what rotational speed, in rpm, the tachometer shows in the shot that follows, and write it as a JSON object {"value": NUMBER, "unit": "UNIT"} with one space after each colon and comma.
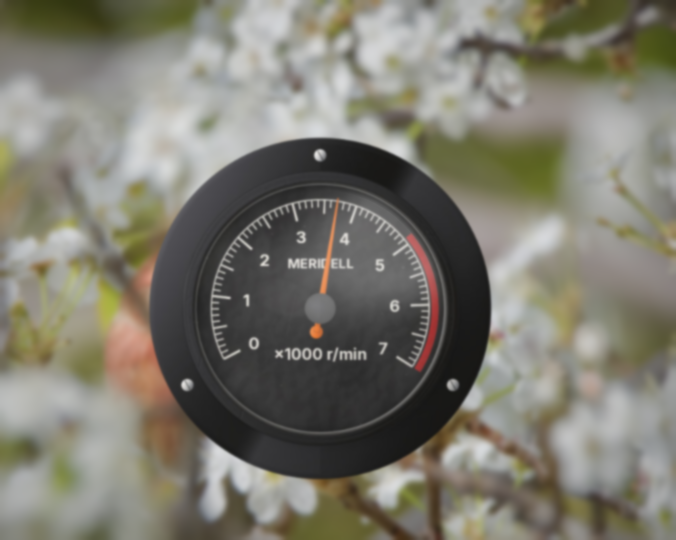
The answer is {"value": 3700, "unit": "rpm"}
